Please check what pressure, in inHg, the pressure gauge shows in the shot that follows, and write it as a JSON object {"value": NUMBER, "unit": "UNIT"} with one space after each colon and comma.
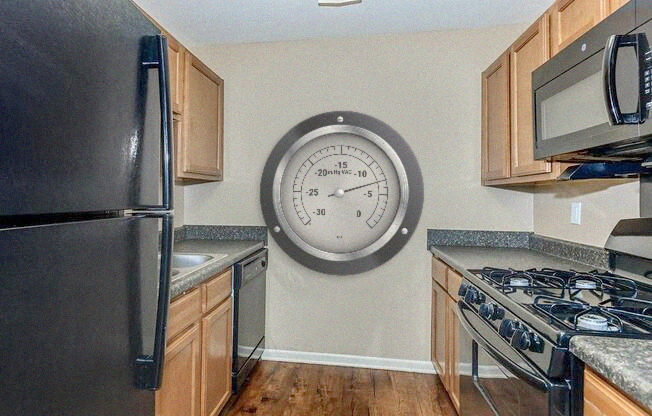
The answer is {"value": -7, "unit": "inHg"}
